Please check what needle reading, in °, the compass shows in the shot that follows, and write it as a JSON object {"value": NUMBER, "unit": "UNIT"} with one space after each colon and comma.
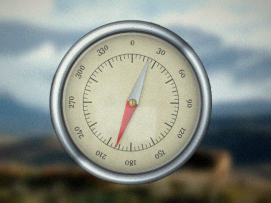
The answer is {"value": 200, "unit": "°"}
